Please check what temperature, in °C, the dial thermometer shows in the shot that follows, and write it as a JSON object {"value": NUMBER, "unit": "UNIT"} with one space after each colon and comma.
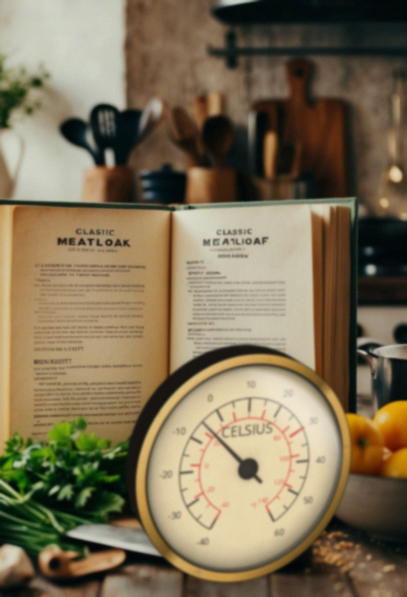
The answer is {"value": -5, "unit": "°C"}
